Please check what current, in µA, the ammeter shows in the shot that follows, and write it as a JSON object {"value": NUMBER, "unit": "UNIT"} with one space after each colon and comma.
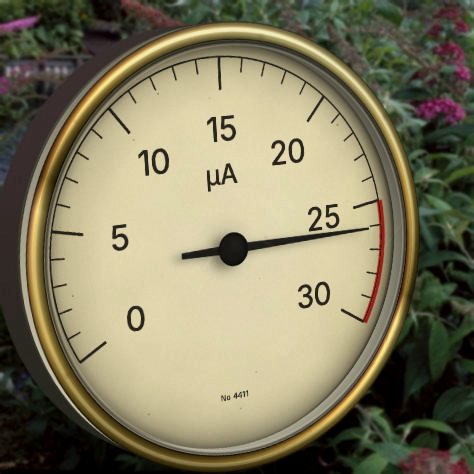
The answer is {"value": 26, "unit": "µA"}
